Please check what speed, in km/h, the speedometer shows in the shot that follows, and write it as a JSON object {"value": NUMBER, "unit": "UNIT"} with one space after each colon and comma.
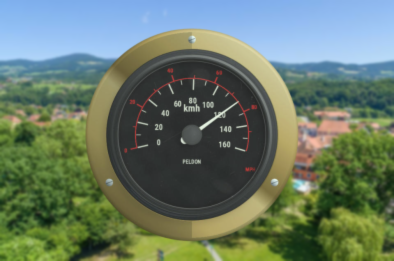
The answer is {"value": 120, "unit": "km/h"}
